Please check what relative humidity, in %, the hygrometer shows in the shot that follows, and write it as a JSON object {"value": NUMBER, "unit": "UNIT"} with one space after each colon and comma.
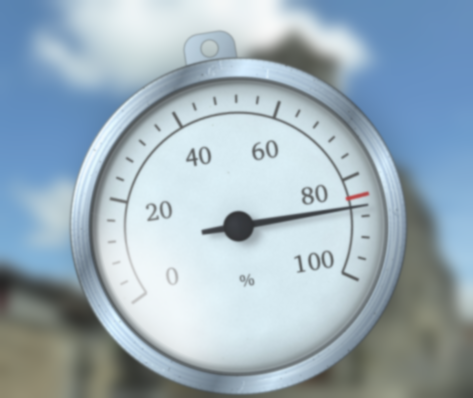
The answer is {"value": 86, "unit": "%"}
